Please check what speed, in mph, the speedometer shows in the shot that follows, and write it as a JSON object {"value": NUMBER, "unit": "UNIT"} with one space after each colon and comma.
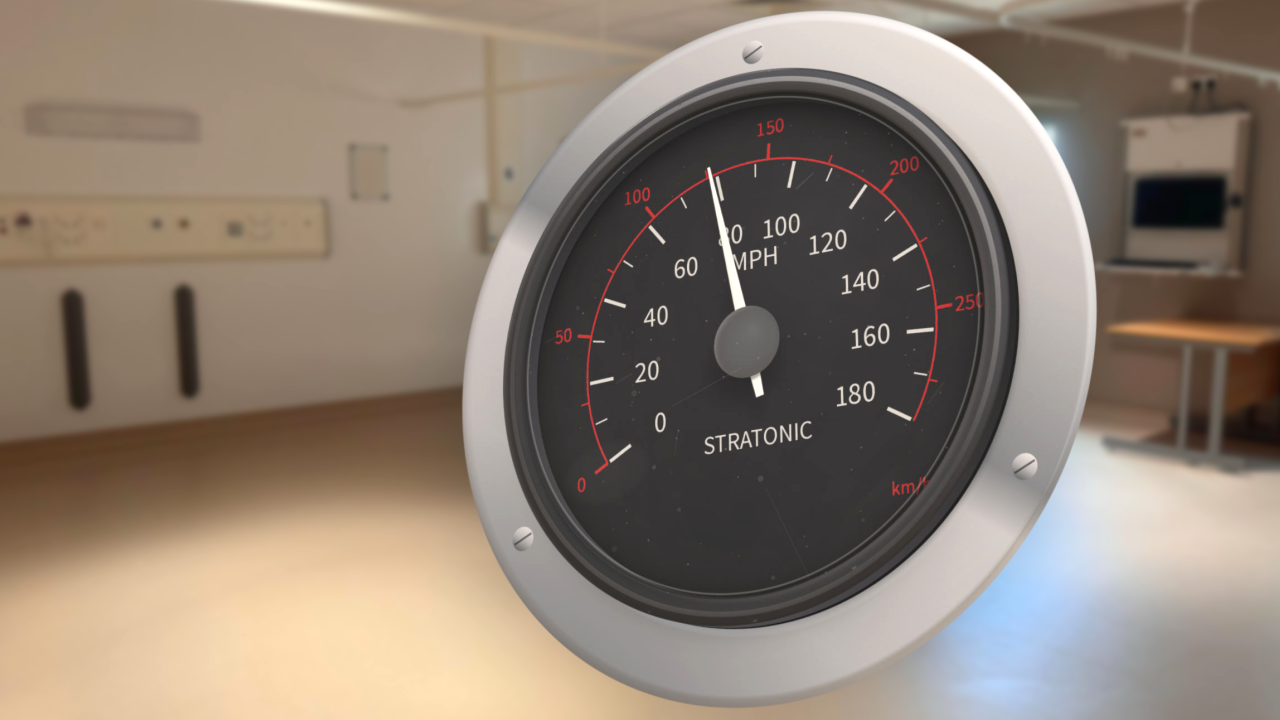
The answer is {"value": 80, "unit": "mph"}
